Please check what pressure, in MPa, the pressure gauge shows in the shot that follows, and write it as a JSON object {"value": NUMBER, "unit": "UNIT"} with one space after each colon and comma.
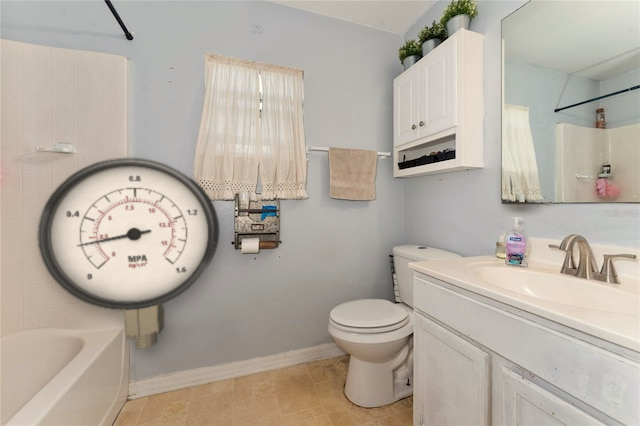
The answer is {"value": 0.2, "unit": "MPa"}
